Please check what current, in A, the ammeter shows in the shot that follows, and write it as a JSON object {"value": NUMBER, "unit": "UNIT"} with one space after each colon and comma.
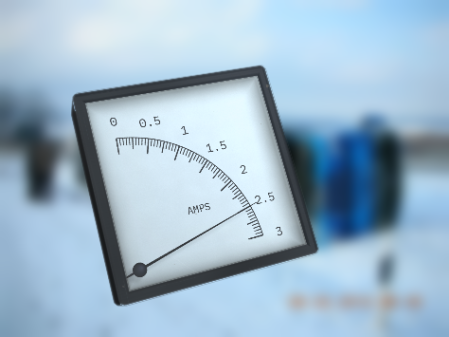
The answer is {"value": 2.5, "unit": "A"}
